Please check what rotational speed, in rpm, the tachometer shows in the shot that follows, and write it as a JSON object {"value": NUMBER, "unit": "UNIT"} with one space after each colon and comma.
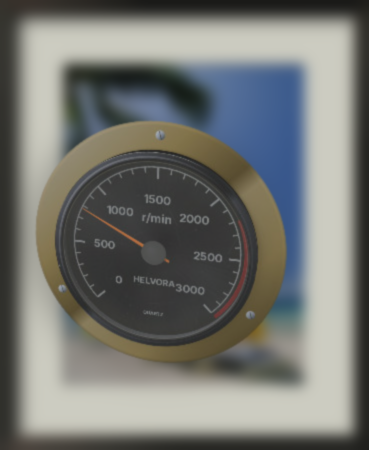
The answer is {"value": 800, "unit": "rpm"}
